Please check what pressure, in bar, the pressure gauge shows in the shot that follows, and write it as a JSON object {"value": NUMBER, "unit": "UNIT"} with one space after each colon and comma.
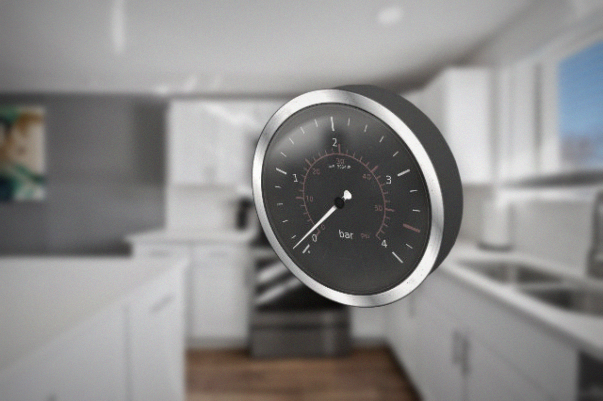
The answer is {"value": 0.1, "unit": "bar"}
